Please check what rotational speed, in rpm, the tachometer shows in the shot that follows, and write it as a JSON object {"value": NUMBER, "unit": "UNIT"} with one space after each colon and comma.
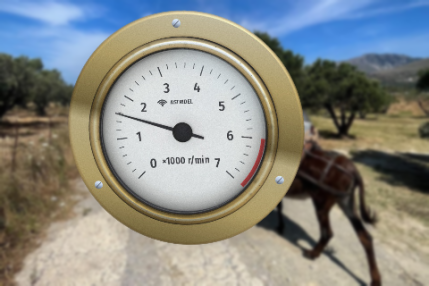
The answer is {"value": 1600, "unit": "rpm"}
